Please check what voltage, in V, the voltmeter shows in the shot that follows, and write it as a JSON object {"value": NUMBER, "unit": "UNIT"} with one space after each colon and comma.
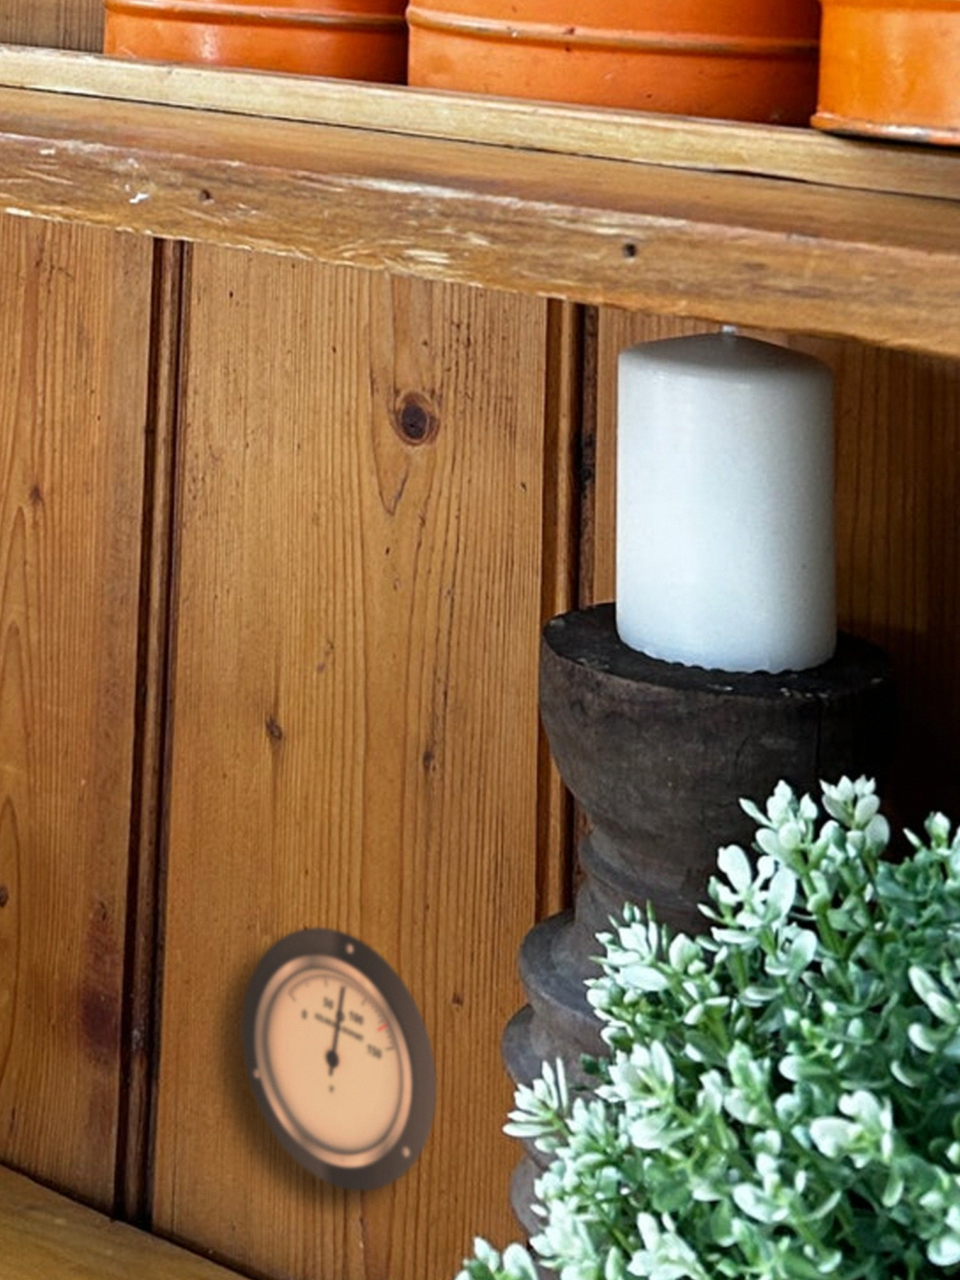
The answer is {"value": 75, "unit": "V"}
